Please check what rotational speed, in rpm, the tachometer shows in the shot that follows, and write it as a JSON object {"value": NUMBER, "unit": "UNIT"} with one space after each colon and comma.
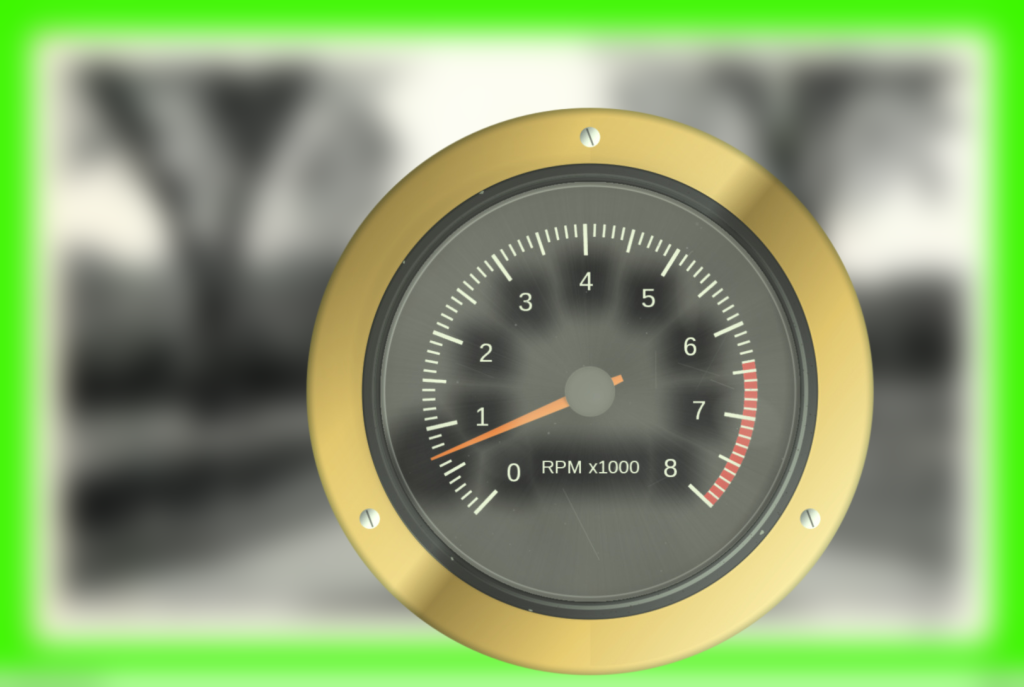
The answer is {"value": 700, "unit": "rpm"}
